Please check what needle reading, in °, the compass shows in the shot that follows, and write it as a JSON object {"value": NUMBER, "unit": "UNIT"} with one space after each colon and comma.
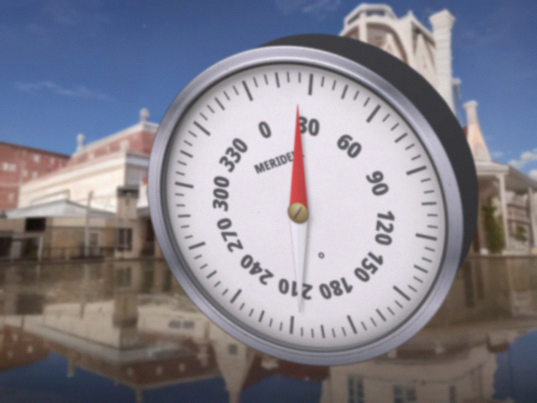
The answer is {"value": 25, "unit": "°"}
